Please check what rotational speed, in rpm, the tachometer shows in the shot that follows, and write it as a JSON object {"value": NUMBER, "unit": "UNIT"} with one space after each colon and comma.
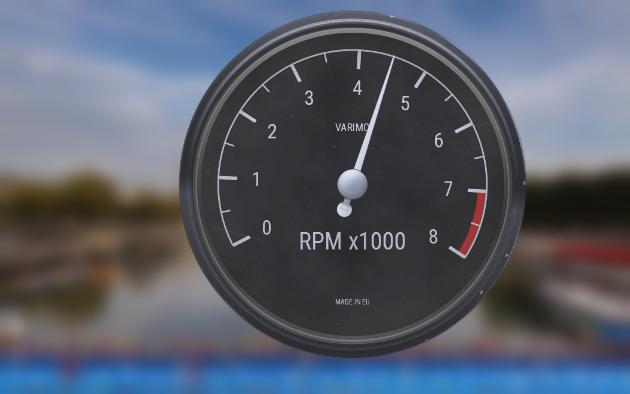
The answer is {"value": 4500, "unit": "rpm"}
